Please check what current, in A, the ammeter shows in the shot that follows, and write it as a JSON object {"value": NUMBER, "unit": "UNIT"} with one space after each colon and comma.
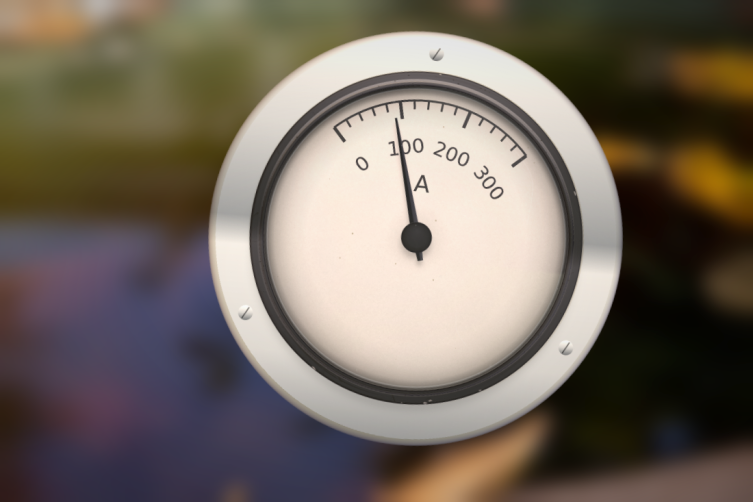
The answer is {"value": 90, "unit": "A"}
